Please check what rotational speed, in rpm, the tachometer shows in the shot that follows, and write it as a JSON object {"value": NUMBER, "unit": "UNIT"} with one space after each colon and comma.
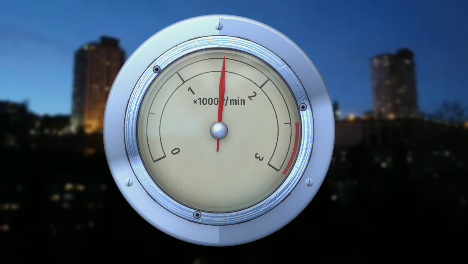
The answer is {"value": 1500, "unit": "rpm"}
